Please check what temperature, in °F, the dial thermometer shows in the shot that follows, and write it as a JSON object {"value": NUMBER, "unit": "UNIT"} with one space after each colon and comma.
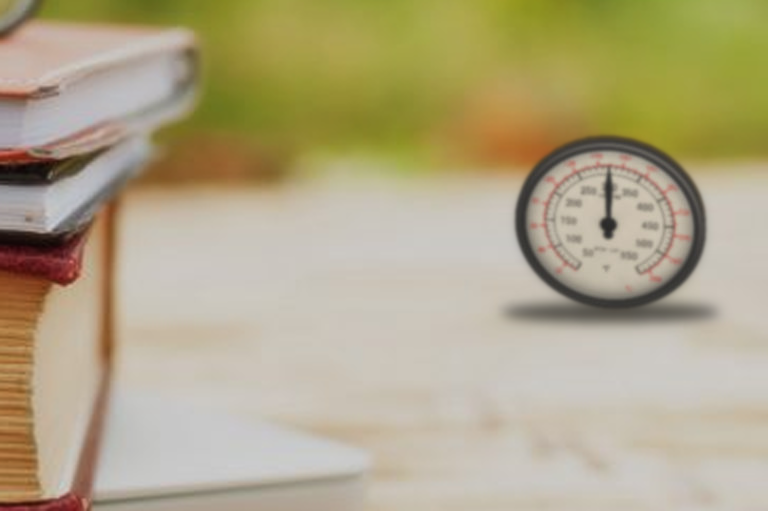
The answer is {"value": 300, "unit": "°F"}
